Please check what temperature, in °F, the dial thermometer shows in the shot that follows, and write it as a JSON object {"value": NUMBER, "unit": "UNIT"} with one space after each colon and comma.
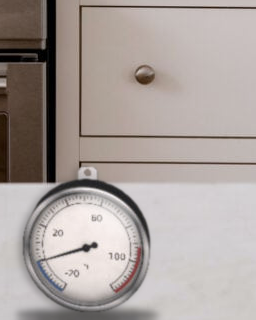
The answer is {"value": 0, "unit": "°F"}
